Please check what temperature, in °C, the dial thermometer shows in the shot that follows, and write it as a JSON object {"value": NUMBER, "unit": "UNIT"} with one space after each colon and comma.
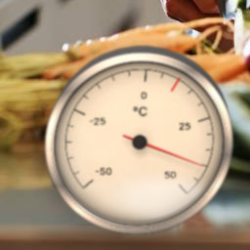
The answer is {"value": 40, "unit": "°C"}
